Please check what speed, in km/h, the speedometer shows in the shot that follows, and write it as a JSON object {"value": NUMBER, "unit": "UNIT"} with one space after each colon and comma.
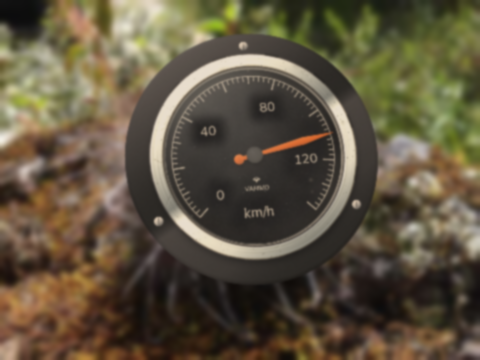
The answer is {"value": 110, "unit": "km/h"}
